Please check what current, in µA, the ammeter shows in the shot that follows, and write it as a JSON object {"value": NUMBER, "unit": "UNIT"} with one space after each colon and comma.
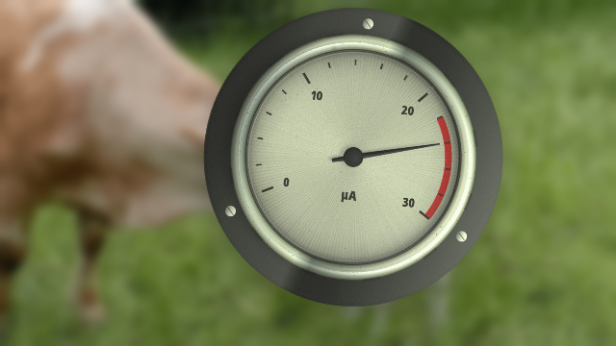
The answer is {"value": 24, "unit": "µA"}
